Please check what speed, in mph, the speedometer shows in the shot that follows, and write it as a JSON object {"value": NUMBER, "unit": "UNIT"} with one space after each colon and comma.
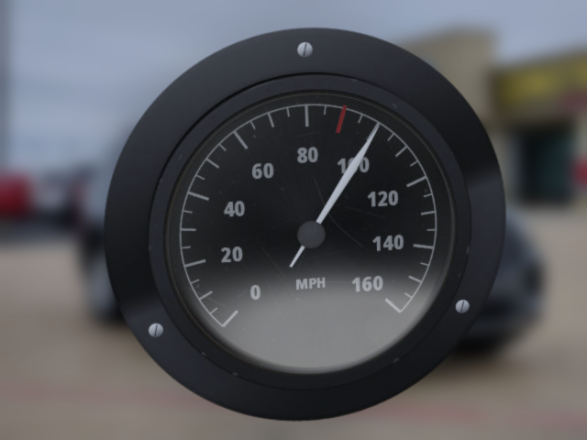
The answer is {"value": 100, "unit": "mph"}
